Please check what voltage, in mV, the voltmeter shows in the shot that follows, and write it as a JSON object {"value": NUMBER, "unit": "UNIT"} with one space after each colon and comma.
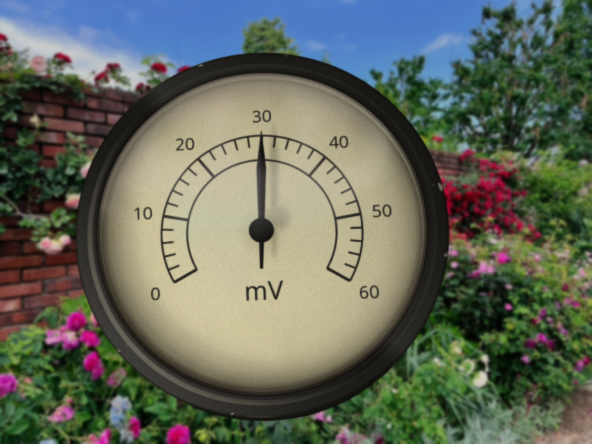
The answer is {"value": 30, "unit": "mV"}
